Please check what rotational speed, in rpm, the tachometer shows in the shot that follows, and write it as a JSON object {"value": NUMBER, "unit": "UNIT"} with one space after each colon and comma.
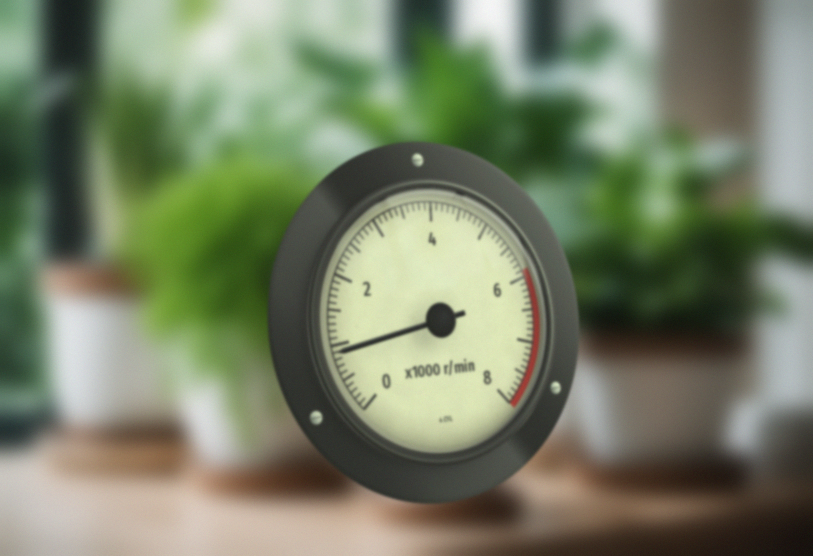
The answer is {"value": 900, "unit": "rpm"}
